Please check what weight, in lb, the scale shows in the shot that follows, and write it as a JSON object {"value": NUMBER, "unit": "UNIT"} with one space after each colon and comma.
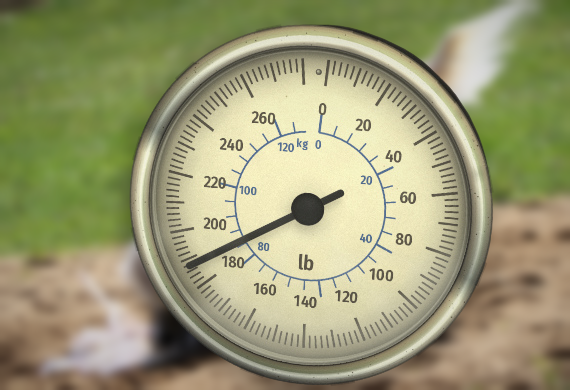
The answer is {"value": 188, "unit": "lb"}
